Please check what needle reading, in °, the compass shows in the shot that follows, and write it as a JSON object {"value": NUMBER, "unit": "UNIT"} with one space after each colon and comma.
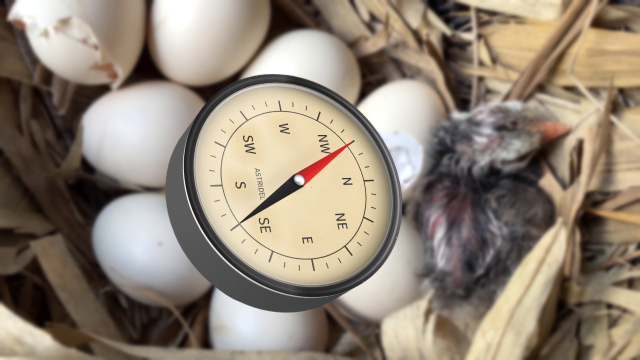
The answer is {"value": 330, "unit": "°"}
